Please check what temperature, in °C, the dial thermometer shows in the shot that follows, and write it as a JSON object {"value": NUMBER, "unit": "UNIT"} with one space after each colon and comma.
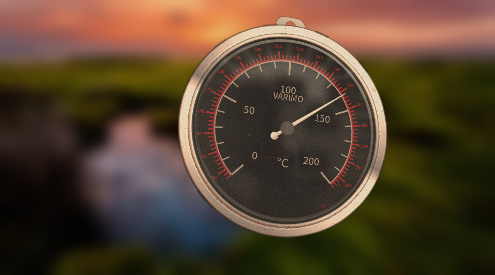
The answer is {"value": 140, "unit": "°C"}
